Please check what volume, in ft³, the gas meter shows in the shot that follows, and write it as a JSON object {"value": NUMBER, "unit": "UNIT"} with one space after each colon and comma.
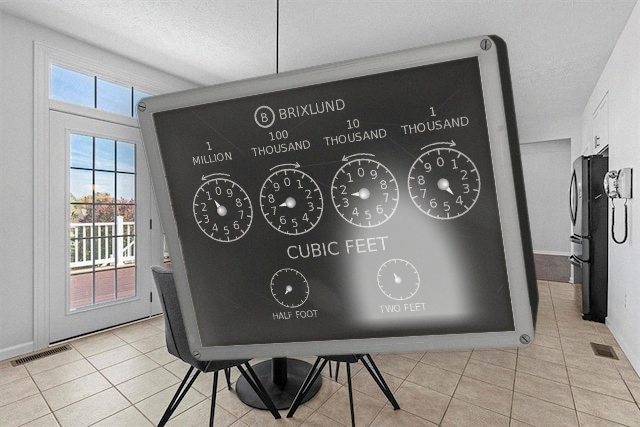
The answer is {"value": 72400, "unit": "ft³"}
